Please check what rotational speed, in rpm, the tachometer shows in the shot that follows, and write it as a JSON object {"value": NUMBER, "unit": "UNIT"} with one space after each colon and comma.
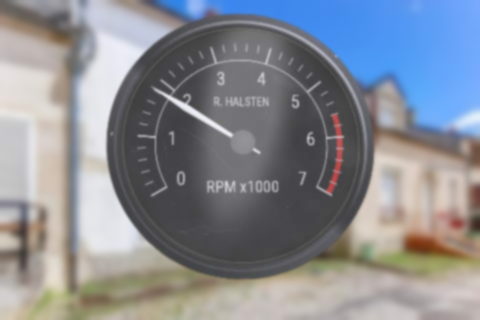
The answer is {"value": 1800, "unit": "rpm"}
